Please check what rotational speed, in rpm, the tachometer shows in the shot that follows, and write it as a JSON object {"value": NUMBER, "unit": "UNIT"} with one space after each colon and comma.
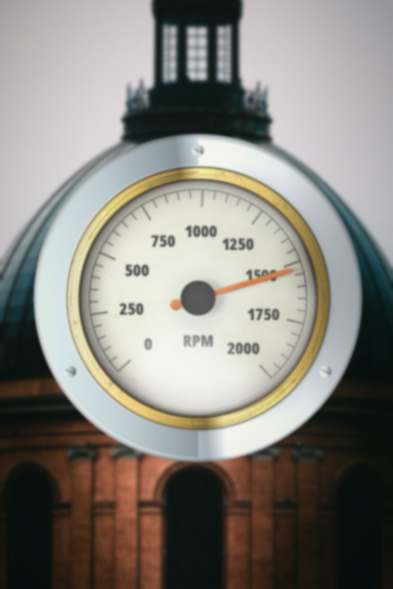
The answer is {"value": 1525, "unit": "rpm"}
